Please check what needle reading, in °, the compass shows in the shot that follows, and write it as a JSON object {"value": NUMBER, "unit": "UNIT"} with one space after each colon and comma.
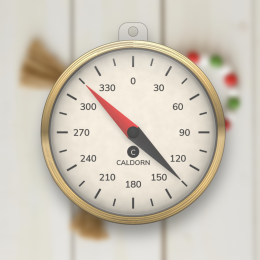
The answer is {"value": 315, "unit": "°"}
